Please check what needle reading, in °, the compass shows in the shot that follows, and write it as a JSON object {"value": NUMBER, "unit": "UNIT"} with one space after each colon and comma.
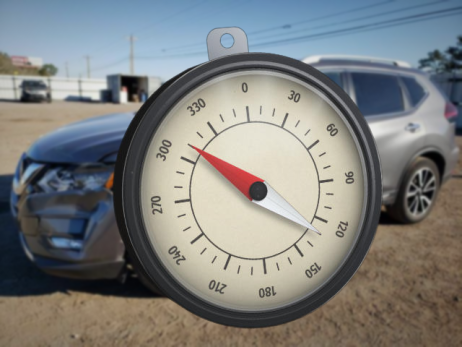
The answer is {"value": 310, "unit": "°"}
